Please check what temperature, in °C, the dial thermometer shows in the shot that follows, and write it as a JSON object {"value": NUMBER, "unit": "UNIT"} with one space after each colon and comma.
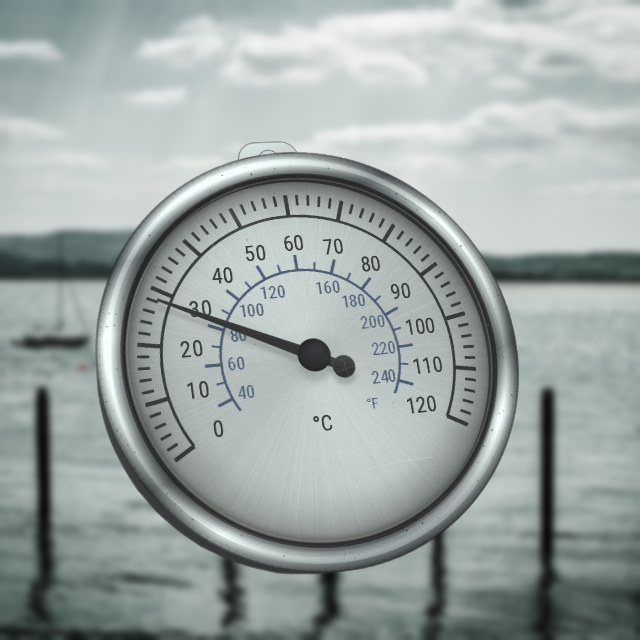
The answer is {"value": 28, "unit": "°C"}
